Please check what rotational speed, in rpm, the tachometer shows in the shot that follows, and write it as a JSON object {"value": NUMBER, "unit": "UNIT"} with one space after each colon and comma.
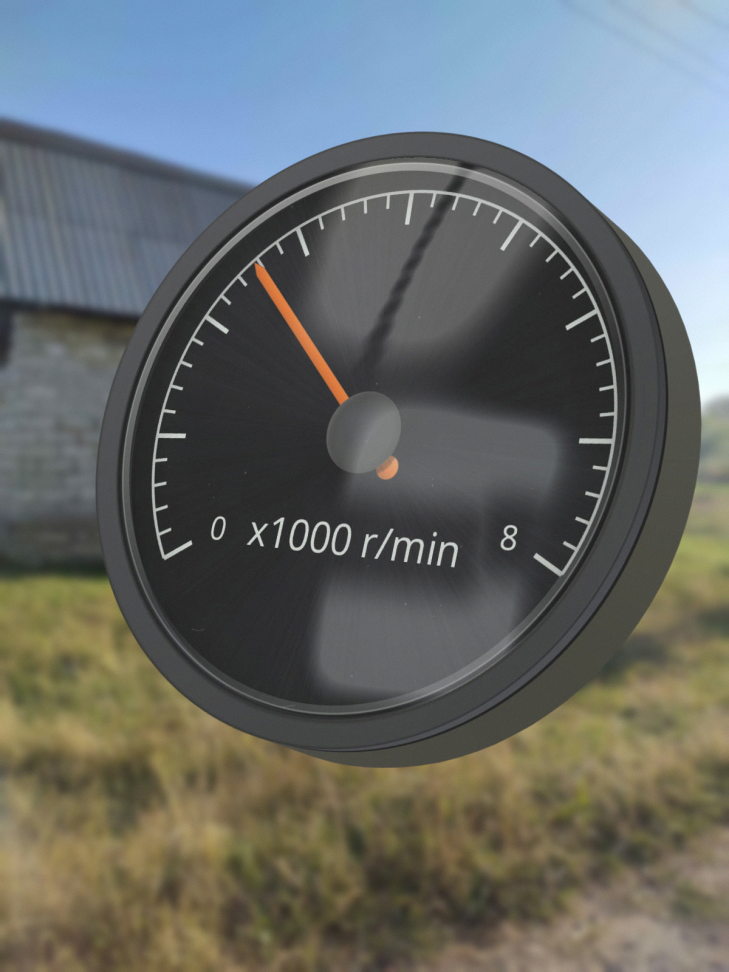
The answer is {"value": 2600, "unit": "rpm"}
